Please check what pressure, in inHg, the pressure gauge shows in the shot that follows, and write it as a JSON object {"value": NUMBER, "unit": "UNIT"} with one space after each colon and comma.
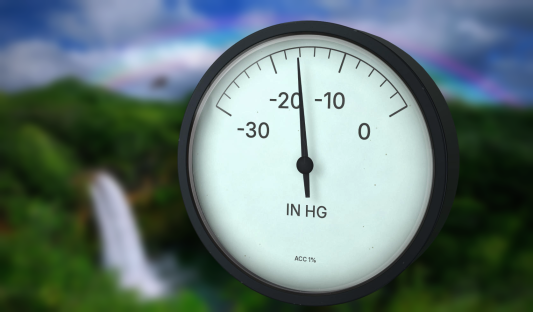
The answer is {"value": -16, "unit": "inHg"}
